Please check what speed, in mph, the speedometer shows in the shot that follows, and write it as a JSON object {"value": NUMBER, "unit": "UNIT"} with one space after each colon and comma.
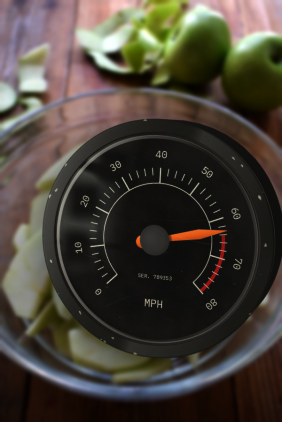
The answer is {"value": 63, "unit": "mph"}
